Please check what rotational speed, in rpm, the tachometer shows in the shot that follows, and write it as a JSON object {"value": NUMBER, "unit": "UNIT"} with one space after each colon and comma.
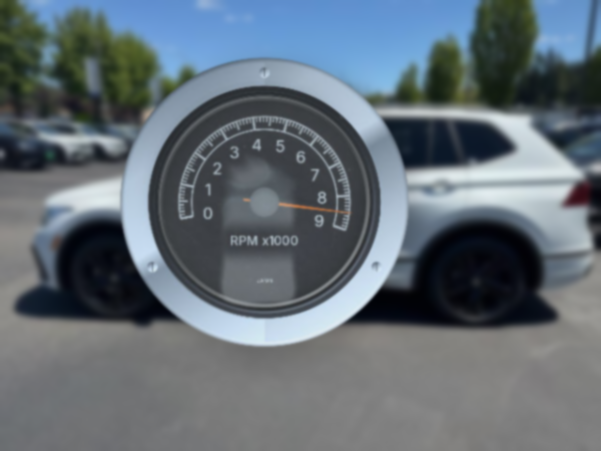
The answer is {"value": 8500, "unit": "rpm"}
